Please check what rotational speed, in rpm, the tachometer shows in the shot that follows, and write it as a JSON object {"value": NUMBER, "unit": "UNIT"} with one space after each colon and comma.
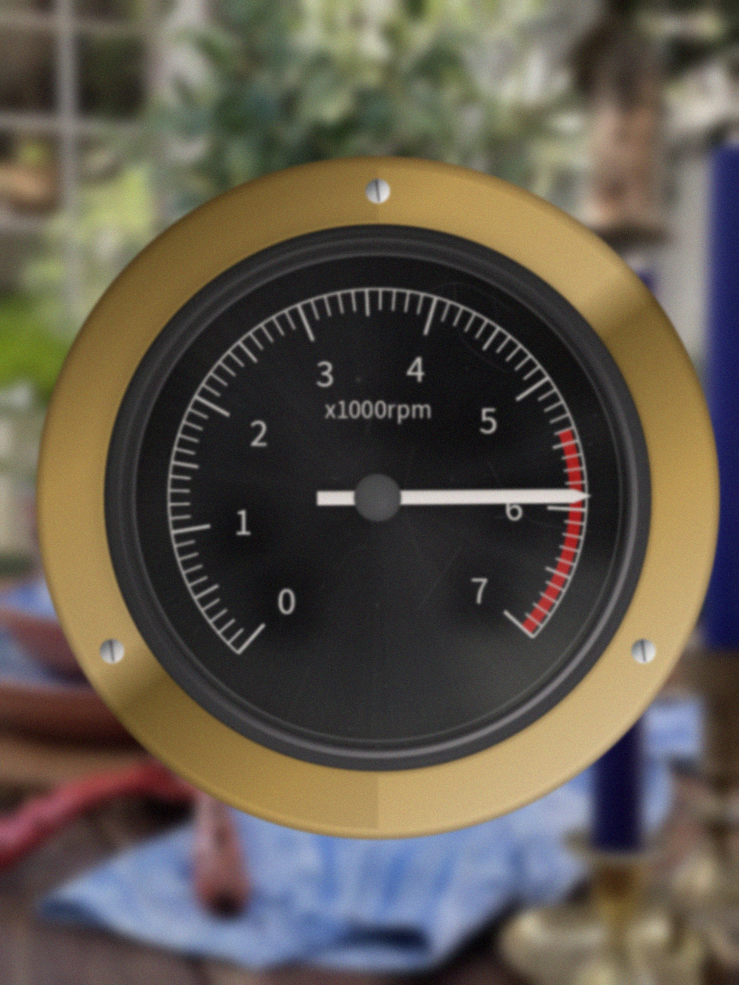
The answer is {"value": 5900, "unit": "rpm"}
